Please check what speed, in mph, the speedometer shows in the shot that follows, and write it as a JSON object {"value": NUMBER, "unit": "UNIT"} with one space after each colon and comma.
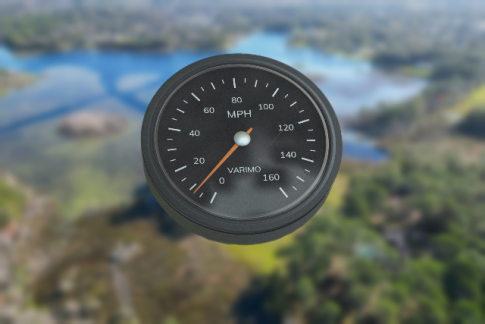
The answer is {"value": 7.5, "unit": "mph"}
